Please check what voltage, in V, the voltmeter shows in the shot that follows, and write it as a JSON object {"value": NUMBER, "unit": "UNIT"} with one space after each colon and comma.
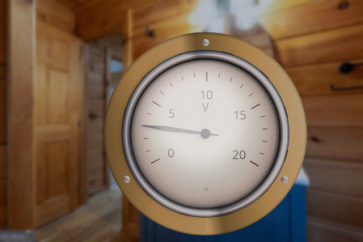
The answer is {"value": 3, "unit": "V"}
